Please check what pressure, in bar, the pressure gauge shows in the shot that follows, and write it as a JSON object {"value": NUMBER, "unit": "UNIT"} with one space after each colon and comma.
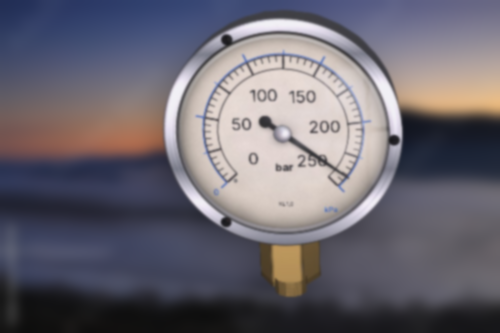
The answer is {"value": 240, "unit": "bar"}
